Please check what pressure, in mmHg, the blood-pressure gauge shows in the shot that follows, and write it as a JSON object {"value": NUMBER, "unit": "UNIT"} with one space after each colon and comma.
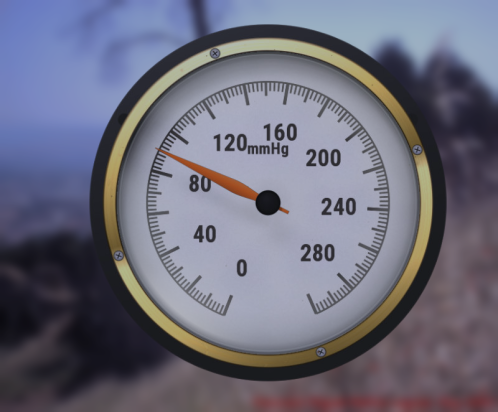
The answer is {"value": 90, "unit": "mmHg"}
